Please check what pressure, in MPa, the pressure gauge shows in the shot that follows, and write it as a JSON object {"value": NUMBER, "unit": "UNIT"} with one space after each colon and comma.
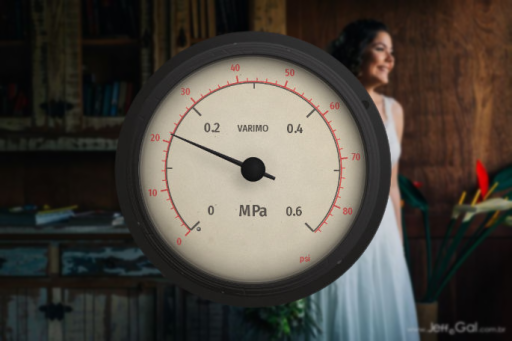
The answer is {"value": 0.15, "unit": "MPa"}
